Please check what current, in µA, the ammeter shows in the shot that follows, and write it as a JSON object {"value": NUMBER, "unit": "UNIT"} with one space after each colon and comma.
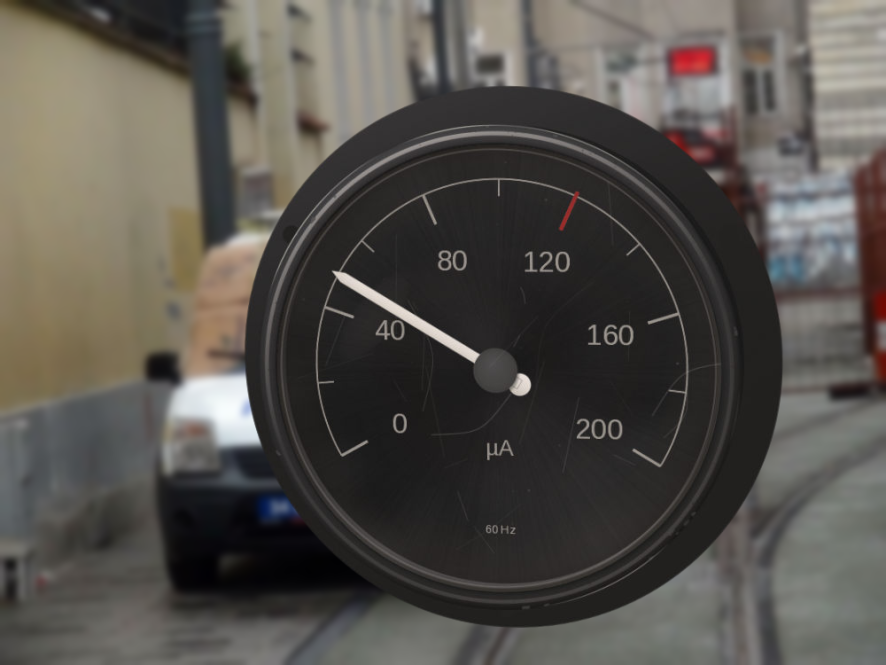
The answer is {"value": 50, "unit": "µA"}
